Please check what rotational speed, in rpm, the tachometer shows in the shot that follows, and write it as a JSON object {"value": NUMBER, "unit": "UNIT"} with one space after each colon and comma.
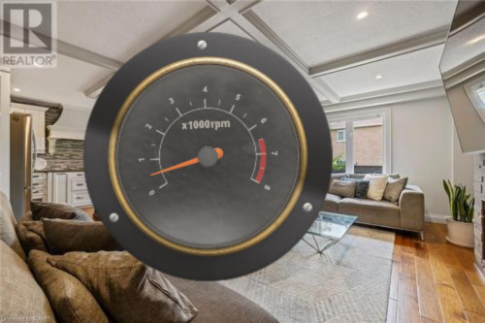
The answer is {"value": 500, "unit": "rpm"}
